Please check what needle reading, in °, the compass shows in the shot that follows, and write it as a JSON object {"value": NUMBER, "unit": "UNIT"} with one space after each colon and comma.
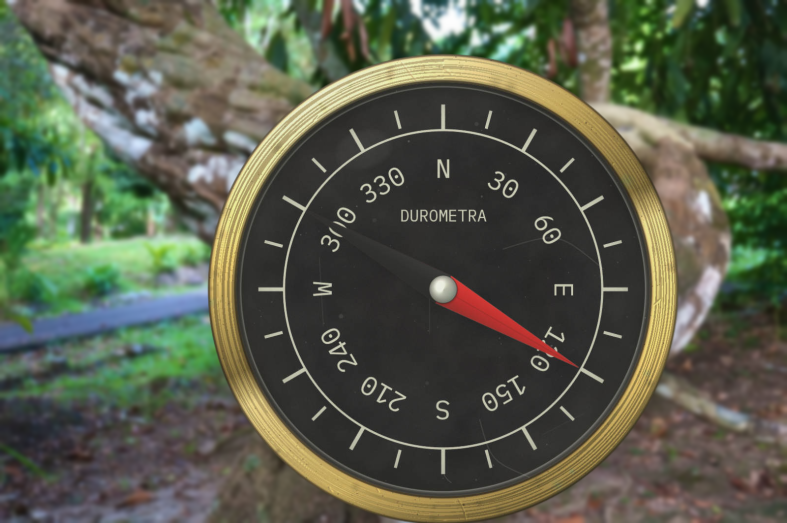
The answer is {"value": 120, "unit": "°"}
